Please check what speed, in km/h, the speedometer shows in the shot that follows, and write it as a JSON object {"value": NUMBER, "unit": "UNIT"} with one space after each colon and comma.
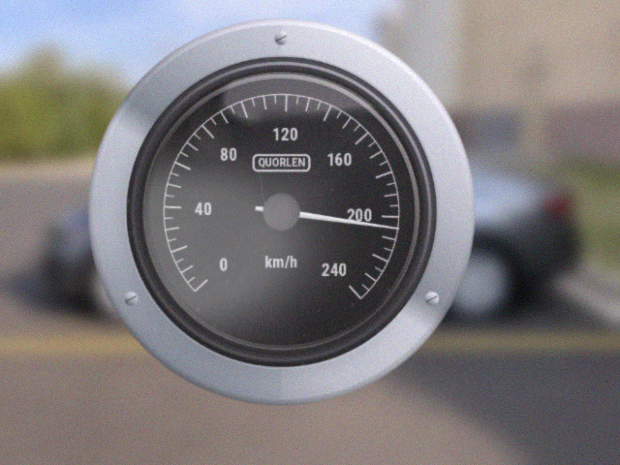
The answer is {"value": 205, "unit": "km/h"}
